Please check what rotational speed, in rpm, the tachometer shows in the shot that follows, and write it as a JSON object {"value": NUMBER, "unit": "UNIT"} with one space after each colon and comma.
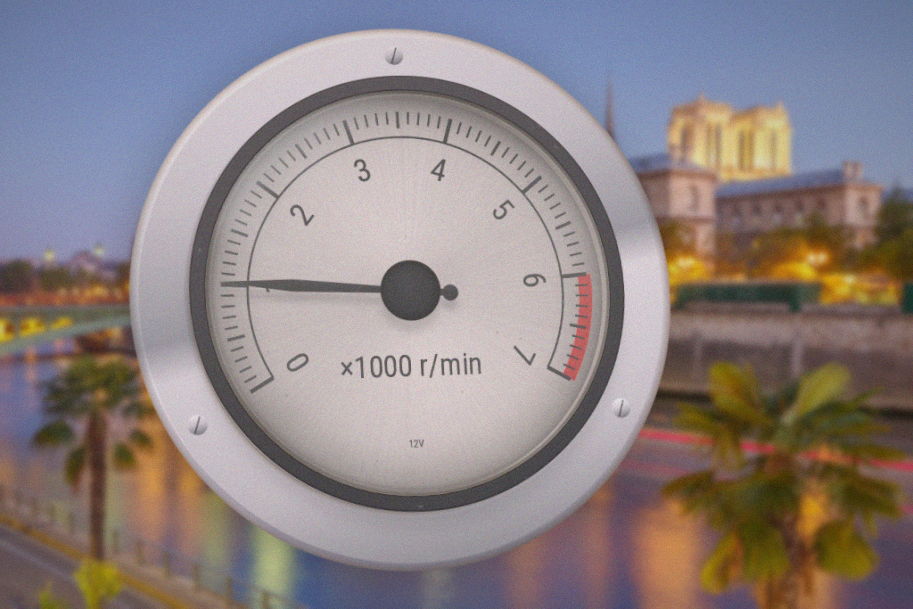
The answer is {"value": 1000, "unit": "rpm"}
